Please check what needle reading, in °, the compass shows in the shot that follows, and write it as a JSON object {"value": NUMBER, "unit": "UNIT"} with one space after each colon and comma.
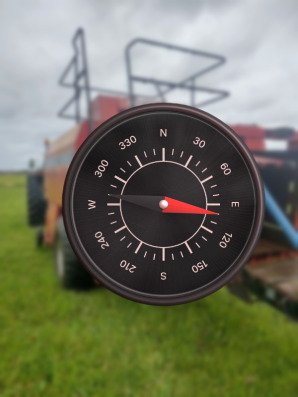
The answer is {"value": 100, "unit": "°"}
